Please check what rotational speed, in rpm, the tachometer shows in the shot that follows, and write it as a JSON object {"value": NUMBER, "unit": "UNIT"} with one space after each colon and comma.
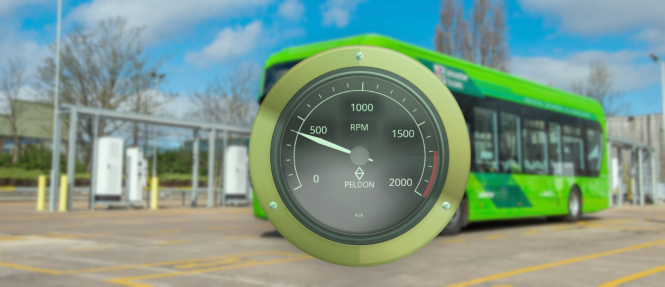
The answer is {"value": 400, "unit": "rpm"}
